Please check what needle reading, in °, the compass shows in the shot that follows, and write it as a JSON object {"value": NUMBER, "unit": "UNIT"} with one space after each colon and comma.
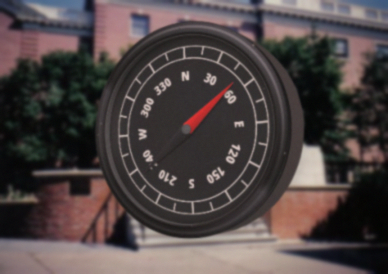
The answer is {"value": 52.5, "unit": "°"}
